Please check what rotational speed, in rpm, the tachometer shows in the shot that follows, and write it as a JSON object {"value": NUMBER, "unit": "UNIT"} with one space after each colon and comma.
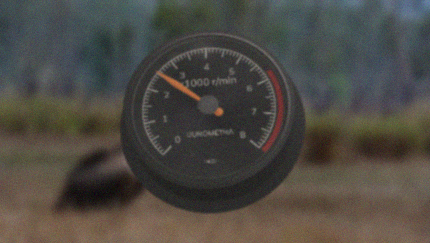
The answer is {"value": 2500, "unit": "rpm"}
